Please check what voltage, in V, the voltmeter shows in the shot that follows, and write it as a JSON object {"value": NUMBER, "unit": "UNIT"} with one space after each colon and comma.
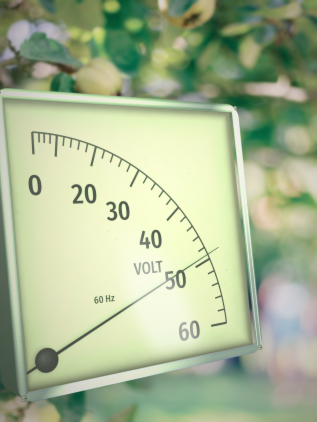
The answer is {"value": 49, "unit": "V"}
